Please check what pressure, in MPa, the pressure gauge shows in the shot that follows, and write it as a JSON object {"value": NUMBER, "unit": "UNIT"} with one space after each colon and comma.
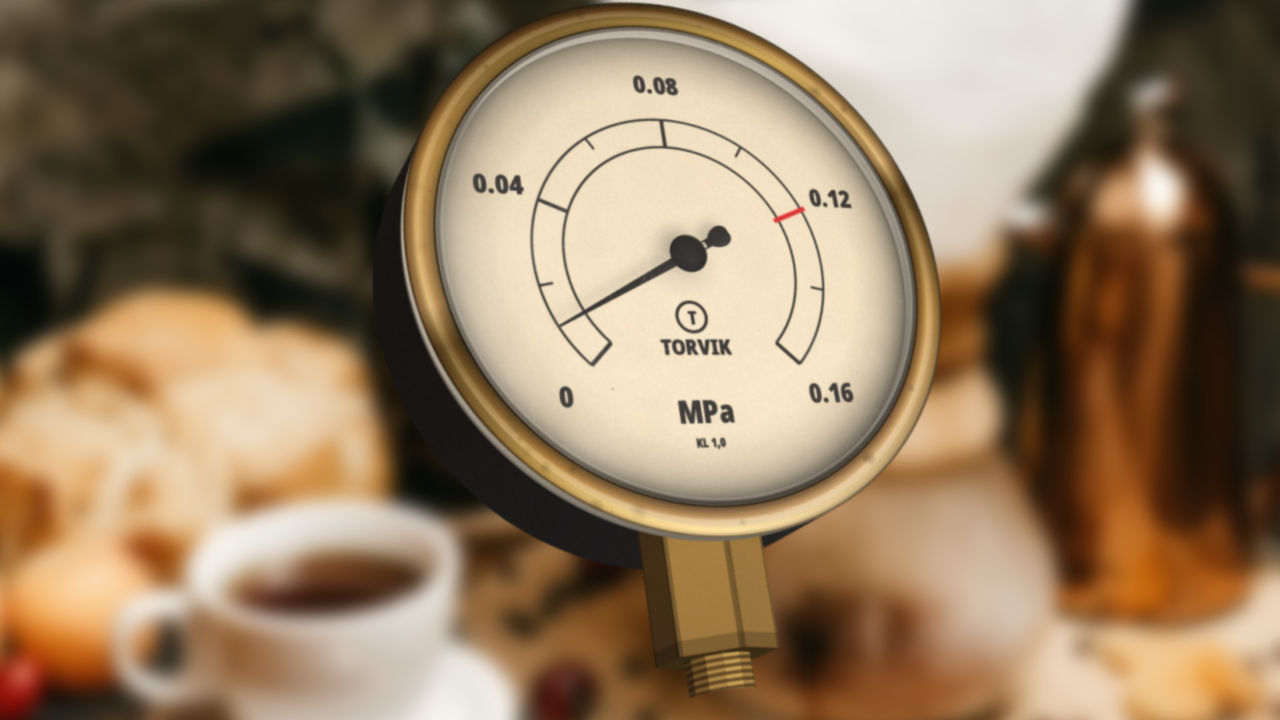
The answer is {"value": 0.01, "unit": "MPa"}
